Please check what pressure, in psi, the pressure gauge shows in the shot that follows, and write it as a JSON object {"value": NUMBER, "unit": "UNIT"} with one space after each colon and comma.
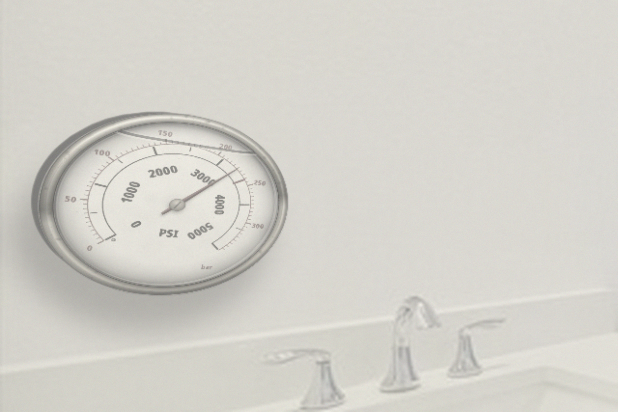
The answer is {"value": 3250, "unit": "psi"}
